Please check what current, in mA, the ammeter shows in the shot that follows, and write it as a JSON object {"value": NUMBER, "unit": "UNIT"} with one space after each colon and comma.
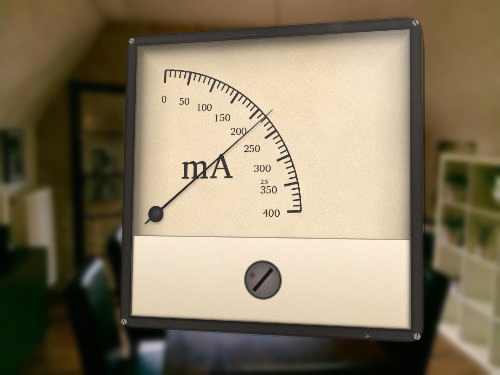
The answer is {"value": 220, "unit": "mA"}
